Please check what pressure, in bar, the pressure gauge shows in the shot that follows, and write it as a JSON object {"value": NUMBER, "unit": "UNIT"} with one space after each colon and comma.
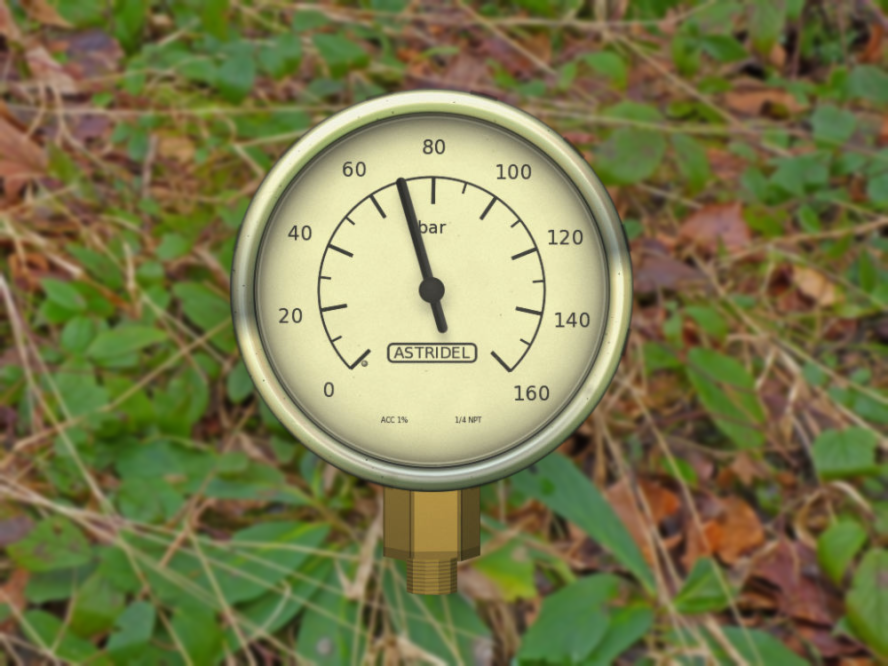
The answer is {"value": 70, "unit": "bar"}
